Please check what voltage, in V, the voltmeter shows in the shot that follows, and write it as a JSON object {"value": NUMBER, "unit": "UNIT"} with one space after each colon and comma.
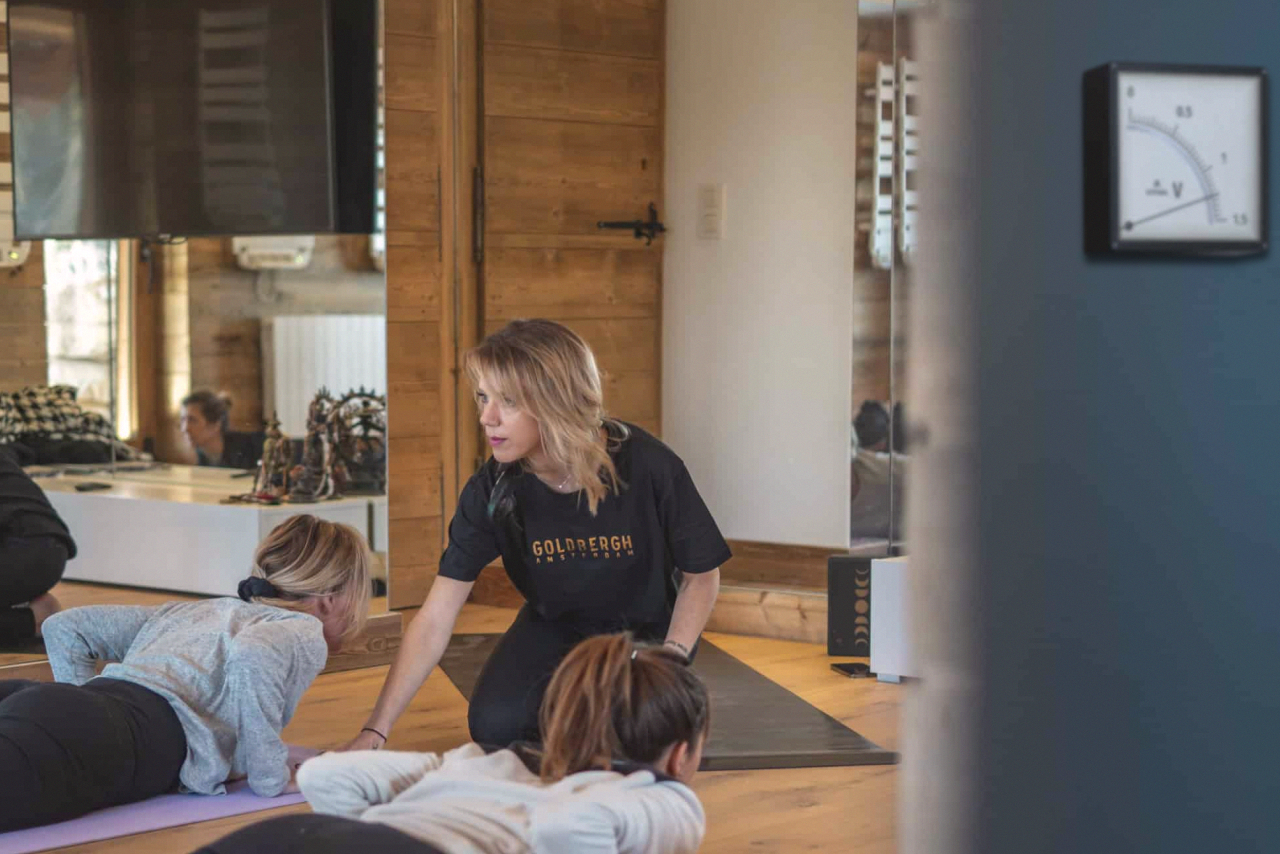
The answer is {"value": 1.25, "unit": "V"}
